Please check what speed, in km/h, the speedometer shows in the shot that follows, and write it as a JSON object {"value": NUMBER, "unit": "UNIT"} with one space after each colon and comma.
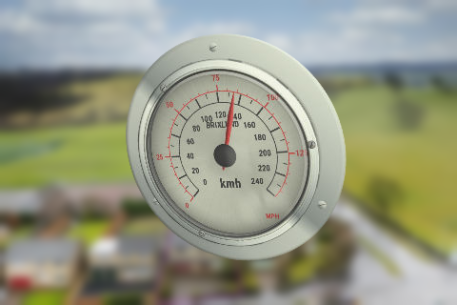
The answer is {"value": 135, "unit": "km/h"}
